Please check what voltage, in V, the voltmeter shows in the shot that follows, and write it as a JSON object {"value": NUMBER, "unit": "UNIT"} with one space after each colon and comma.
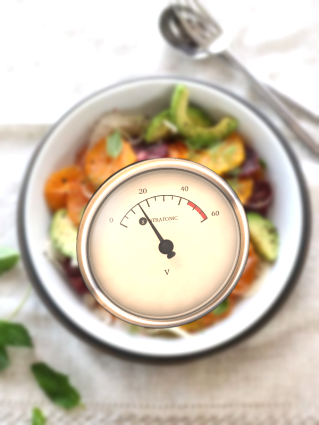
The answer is {"value": 15, "unit": "V"}
